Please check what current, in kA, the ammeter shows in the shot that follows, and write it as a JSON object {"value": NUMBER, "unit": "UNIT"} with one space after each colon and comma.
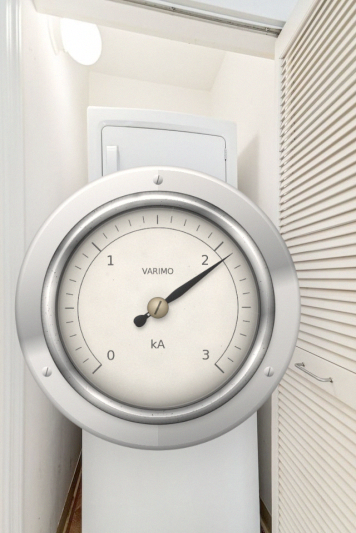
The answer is {"value": 2.1, "unit": "kA"}
